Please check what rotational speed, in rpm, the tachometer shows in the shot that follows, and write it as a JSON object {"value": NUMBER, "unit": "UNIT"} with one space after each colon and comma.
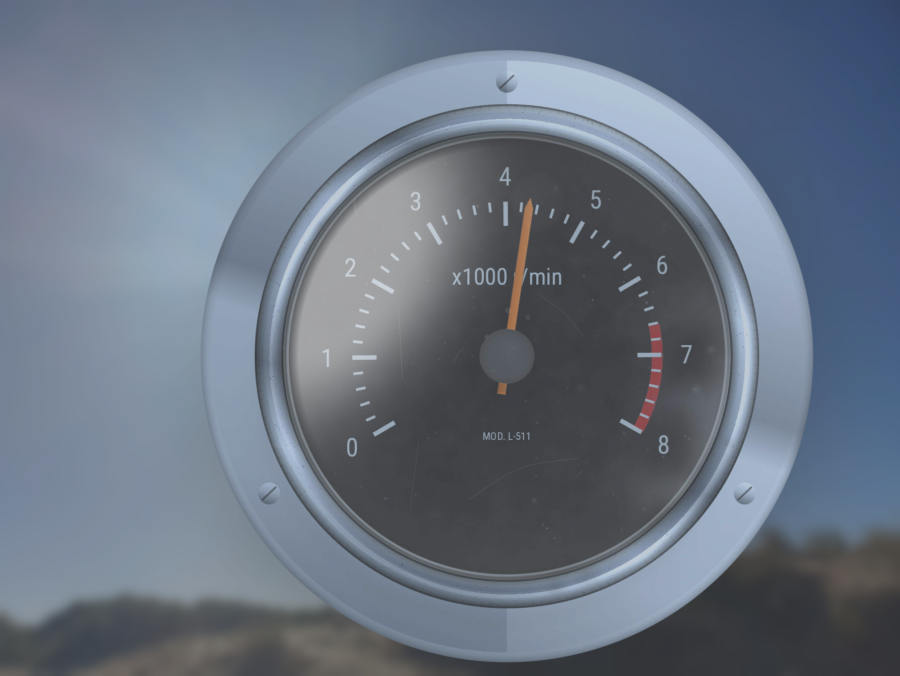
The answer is {"value": 4300, "unit": "rpm"}
